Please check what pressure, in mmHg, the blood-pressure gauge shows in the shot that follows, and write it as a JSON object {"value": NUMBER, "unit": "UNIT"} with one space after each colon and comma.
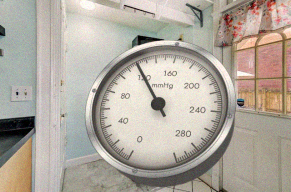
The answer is {"value": 120, "unit": "mmHg"}
